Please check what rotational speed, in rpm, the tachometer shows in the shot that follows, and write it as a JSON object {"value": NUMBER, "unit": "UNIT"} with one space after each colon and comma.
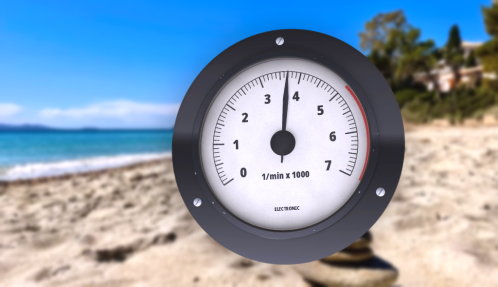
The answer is {"value": 3700, "unit": "rpm"}
